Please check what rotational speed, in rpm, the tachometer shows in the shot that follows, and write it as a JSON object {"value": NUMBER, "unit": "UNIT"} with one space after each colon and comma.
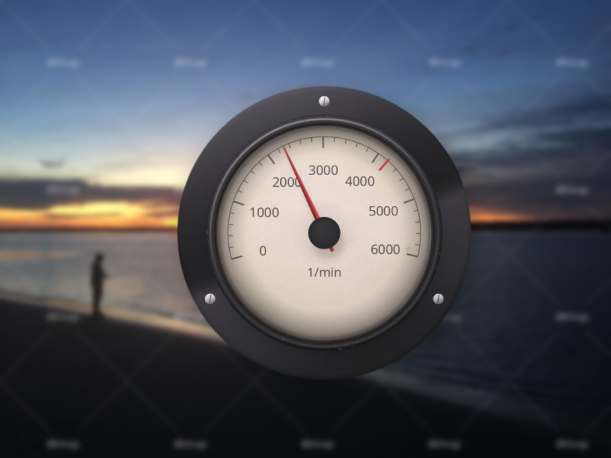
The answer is {"value": 2300, "unit": "rpm"}
